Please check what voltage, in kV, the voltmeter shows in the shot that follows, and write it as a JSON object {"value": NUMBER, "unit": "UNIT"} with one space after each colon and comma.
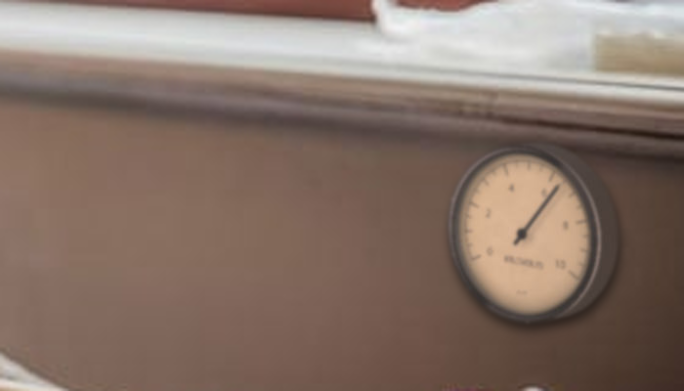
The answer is {"value": 6.5, "unit": "kV"}
